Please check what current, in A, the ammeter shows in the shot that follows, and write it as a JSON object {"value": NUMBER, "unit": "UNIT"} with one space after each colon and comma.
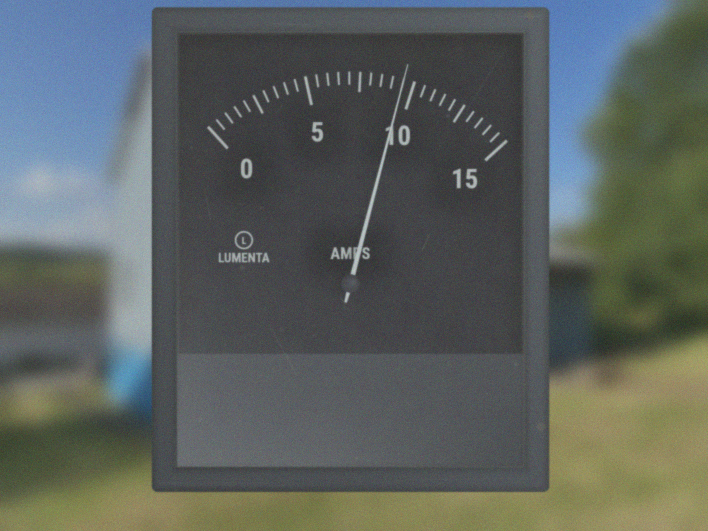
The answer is {"value": 9.5, "unit": "A"}
